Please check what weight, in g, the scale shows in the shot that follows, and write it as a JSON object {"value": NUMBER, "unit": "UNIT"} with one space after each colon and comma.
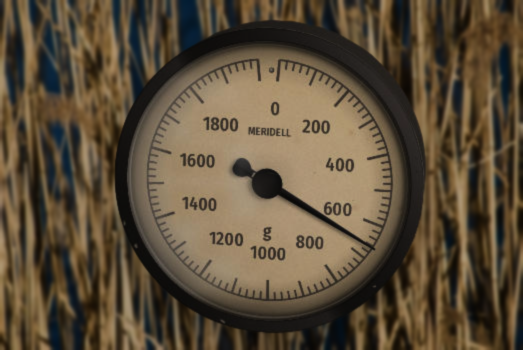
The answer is {"value": 660, "unit": "g"}
